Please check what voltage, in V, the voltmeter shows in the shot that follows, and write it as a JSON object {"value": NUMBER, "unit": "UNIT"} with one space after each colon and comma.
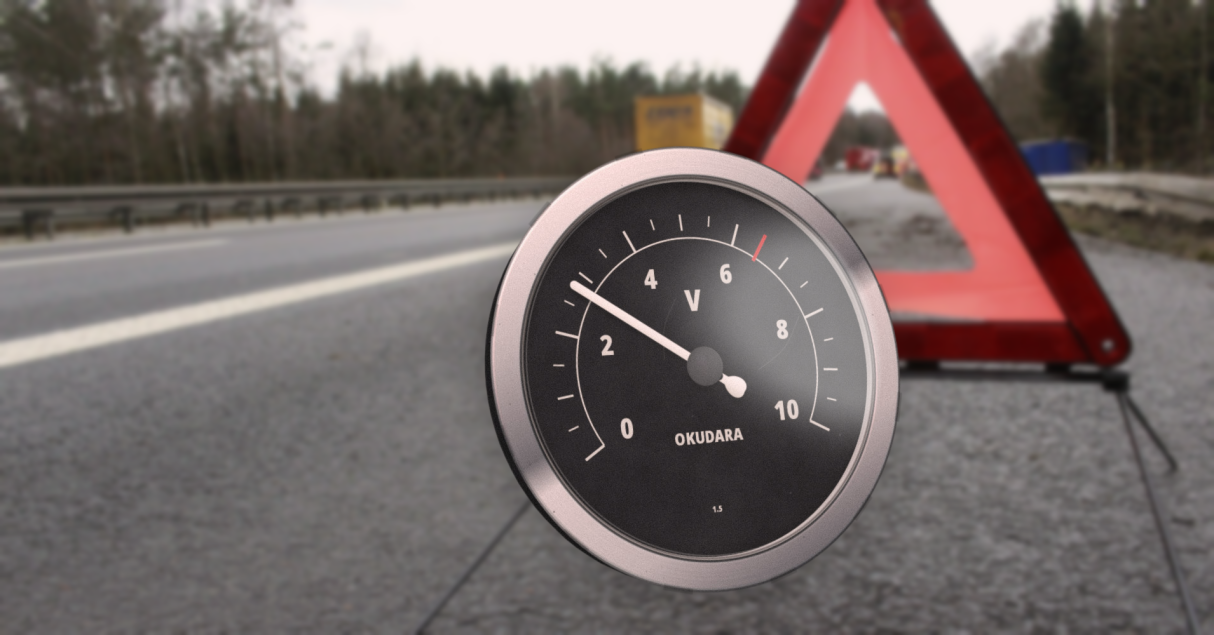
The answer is {"value": 2.75, "unit": "V"}
